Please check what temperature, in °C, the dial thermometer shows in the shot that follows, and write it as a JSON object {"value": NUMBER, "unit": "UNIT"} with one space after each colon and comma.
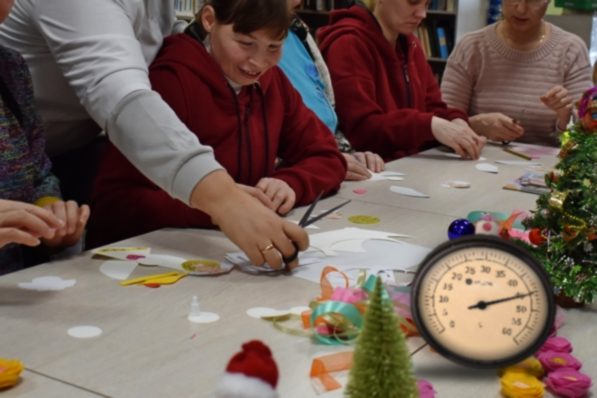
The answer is {"value": 45, "unit": "°C"}
